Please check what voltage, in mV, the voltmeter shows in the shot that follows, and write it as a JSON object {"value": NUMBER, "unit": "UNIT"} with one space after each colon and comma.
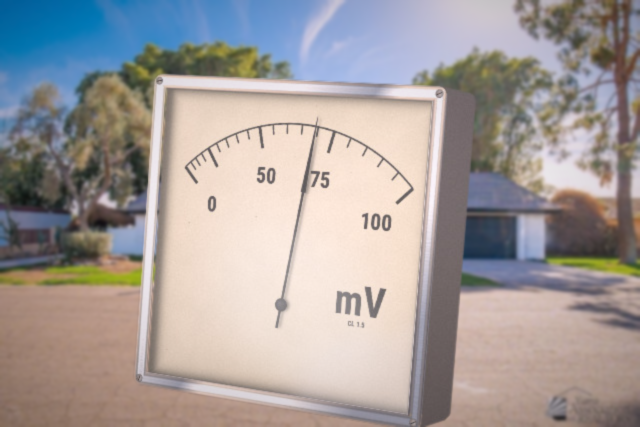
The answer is {"value": 70, "unit": "mV"}
